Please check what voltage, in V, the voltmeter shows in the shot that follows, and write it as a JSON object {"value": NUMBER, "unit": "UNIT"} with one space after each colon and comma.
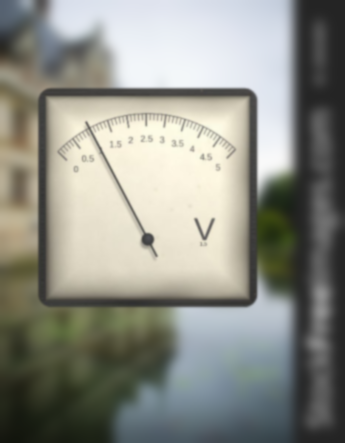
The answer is {"value": 1, "unit": "V"}
